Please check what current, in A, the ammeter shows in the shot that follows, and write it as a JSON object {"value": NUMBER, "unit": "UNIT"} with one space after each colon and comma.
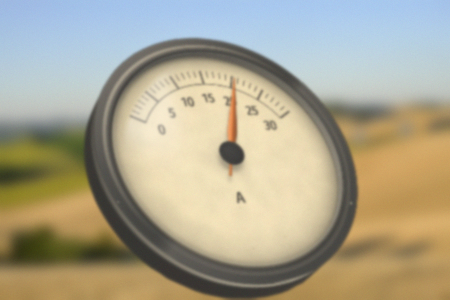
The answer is {"value": 20, "unit": "A"}
